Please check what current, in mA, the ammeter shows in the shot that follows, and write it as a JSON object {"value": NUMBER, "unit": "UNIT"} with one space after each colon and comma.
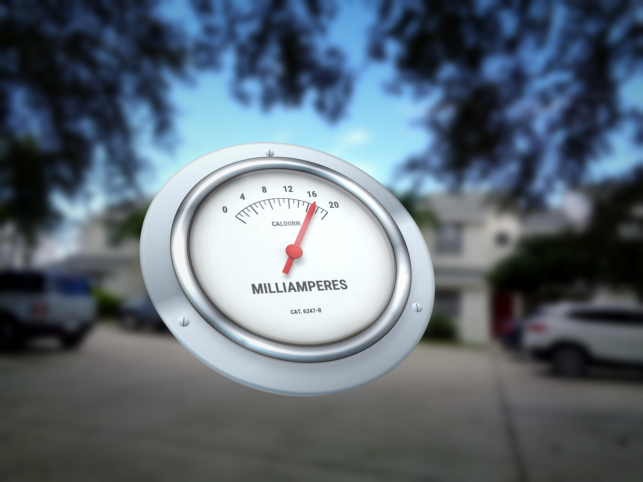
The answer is {"value": 17, "unit": "mA"}
